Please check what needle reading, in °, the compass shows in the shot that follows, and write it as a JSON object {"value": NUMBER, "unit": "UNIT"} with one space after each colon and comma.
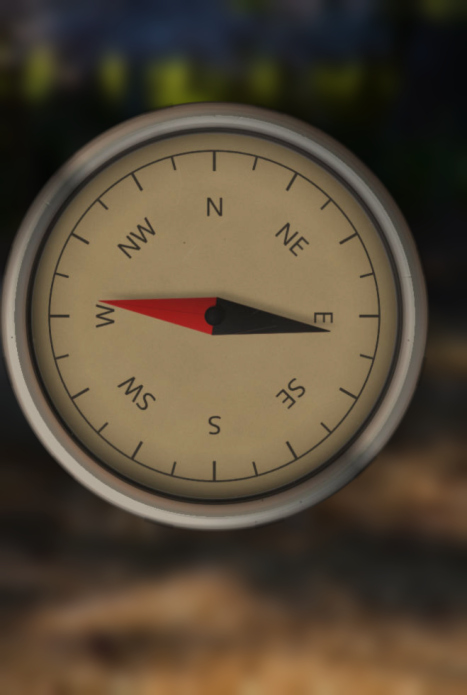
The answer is {"value": 277.5, "unit": "°"}
